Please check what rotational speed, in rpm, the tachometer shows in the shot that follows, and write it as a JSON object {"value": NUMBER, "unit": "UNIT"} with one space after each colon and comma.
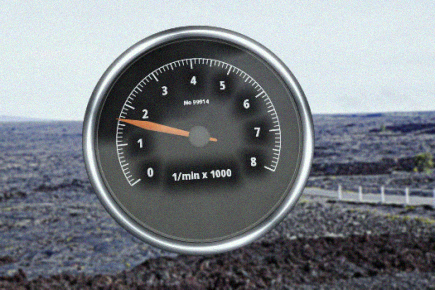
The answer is {"value": 1600, "unit": "rpm"}
